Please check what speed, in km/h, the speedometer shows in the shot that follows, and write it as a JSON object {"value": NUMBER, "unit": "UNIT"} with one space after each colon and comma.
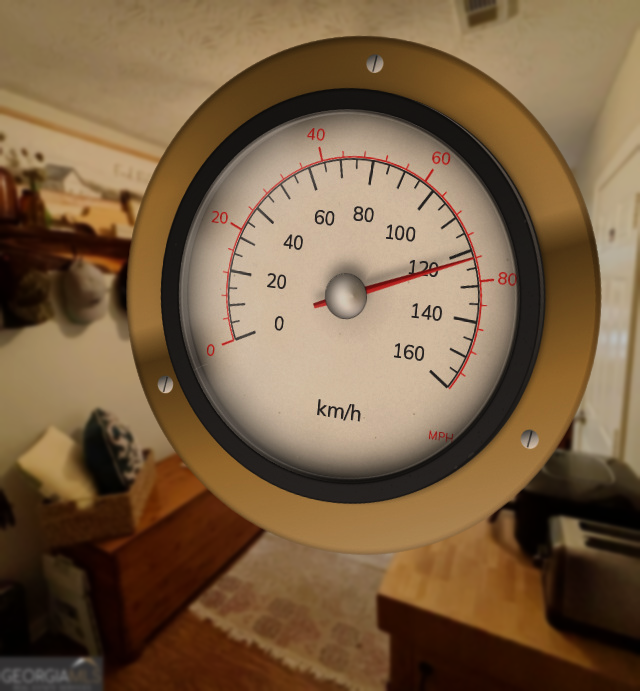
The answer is {"value": 122.5, "unit": "km/h"}
